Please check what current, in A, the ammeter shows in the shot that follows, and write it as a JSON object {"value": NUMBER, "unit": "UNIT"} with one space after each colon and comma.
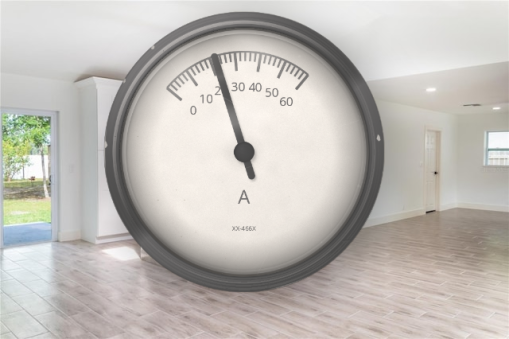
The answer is {"value": 22, "unit": "A"}
